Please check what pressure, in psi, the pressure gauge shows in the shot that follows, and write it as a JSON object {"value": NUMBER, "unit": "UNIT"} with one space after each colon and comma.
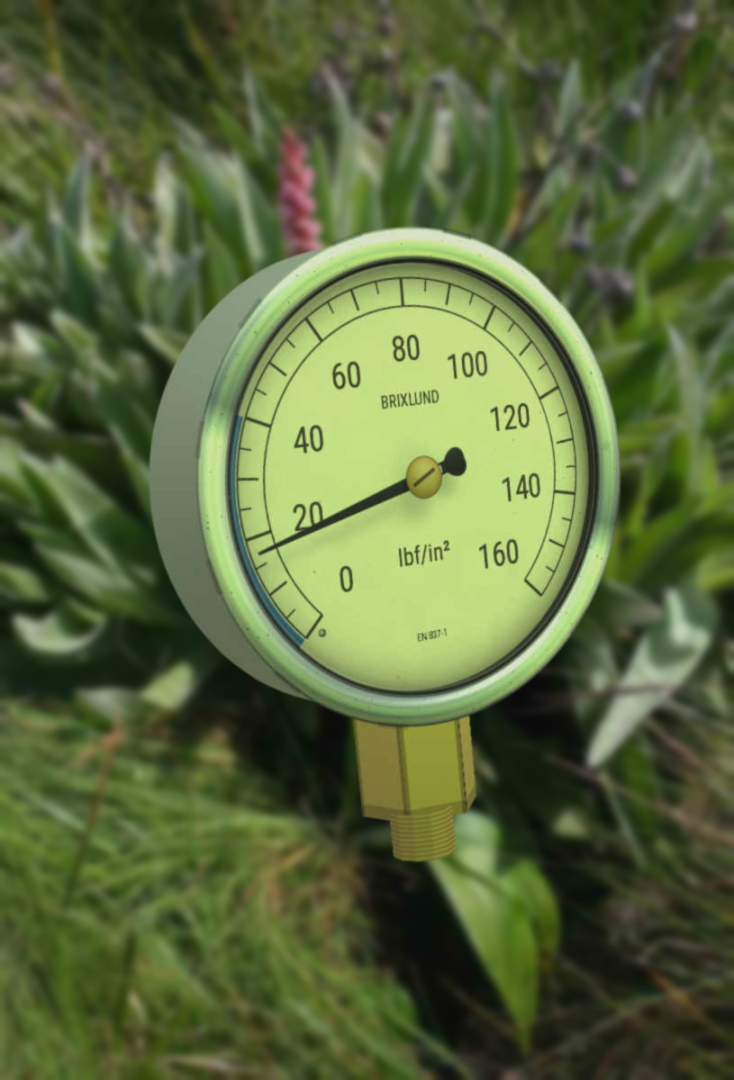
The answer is {"value": 17.5, "unit": "psi"}
